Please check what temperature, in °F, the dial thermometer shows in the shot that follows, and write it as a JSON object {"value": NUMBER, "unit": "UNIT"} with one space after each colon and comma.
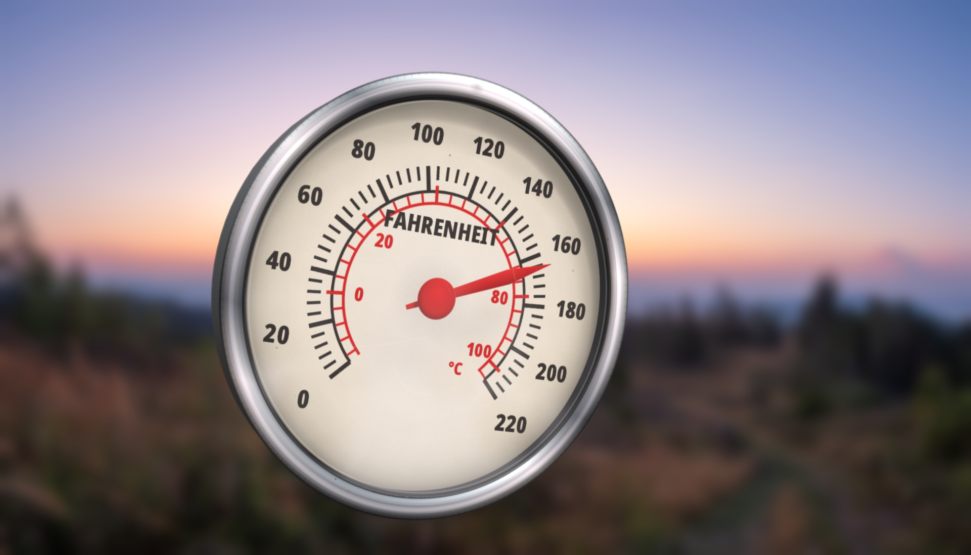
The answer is {"value": 164, "unit": "°F"}
